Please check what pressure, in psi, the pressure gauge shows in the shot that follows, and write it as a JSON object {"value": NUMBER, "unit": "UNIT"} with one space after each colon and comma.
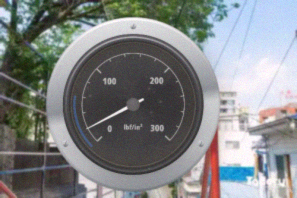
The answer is {"value": 20, "unit": "psi"}
